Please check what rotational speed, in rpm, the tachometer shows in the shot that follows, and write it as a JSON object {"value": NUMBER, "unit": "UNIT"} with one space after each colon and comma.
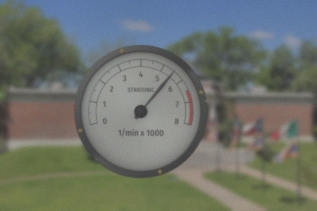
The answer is {"value": 5500, "unit": "rpm"}
